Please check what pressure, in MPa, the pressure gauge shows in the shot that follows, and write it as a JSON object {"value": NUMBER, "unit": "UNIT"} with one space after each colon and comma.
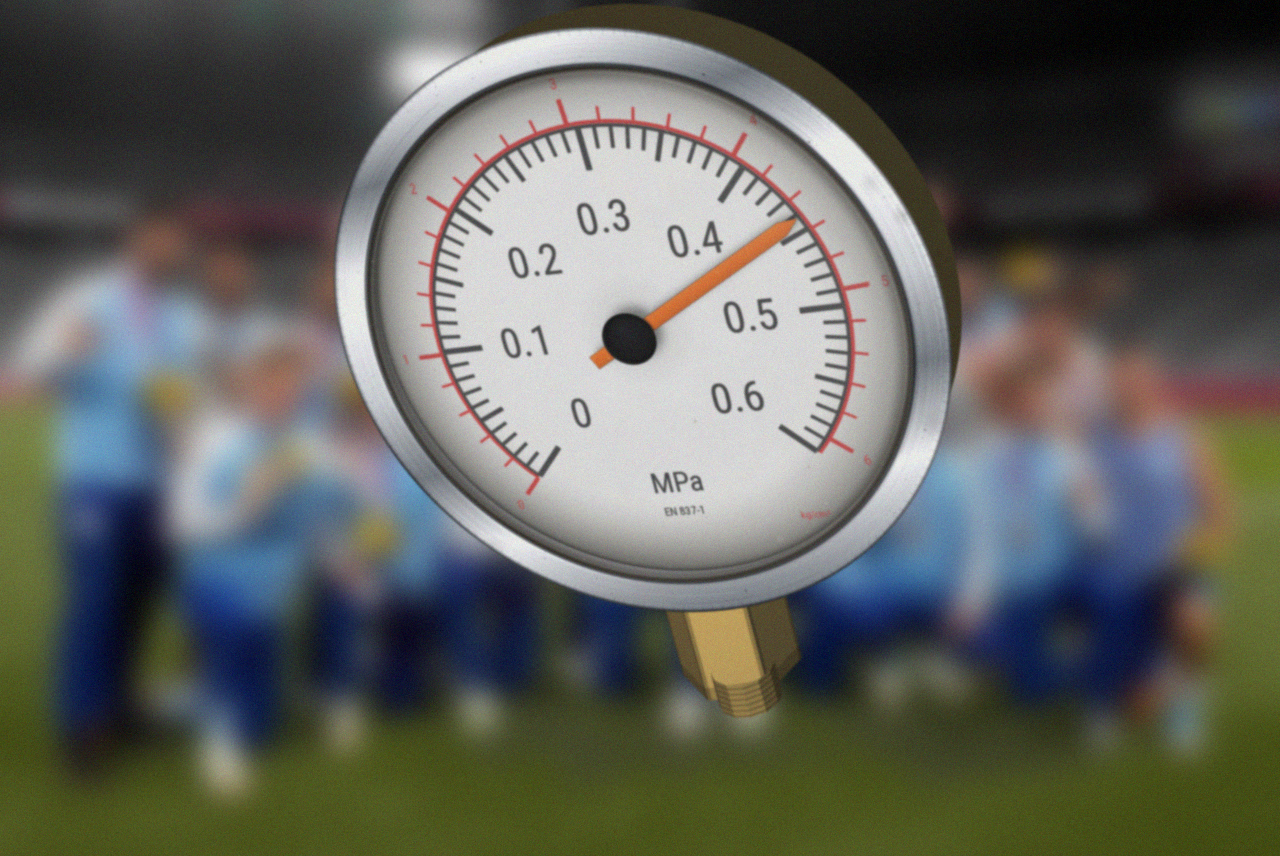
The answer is {"value": 0.44, "unit": "MPa"}
